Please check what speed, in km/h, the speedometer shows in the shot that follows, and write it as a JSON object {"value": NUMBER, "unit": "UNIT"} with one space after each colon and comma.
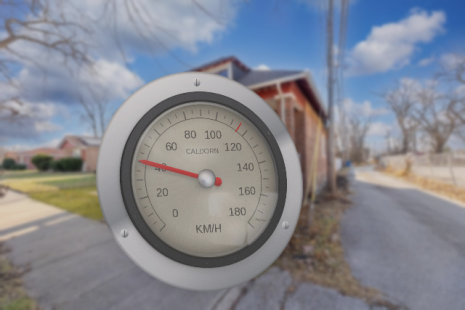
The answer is {"value": 40, "unit": "km/h"}
